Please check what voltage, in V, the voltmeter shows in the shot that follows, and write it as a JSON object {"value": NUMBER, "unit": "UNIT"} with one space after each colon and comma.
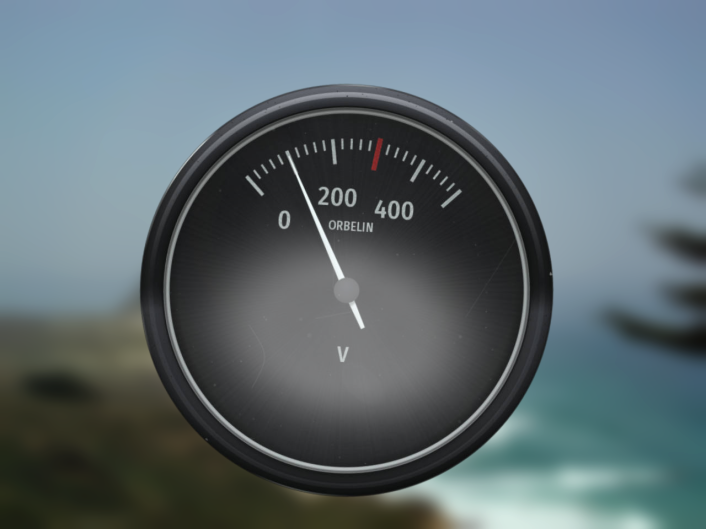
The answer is {"value": 100, "unit": "V"}
